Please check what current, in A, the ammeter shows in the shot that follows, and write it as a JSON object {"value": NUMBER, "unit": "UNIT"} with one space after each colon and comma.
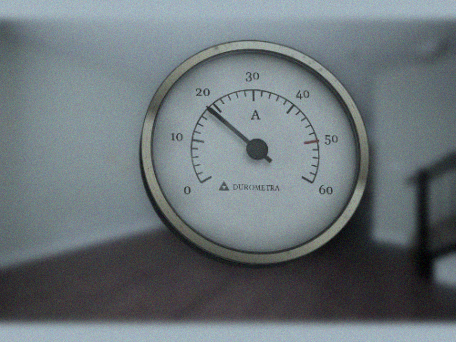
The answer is {"value": 18, "unit": "A"}
